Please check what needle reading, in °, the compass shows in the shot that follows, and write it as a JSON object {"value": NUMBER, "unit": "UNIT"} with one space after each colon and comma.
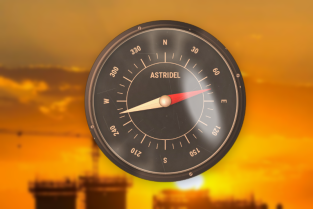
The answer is {"value": 75, "unit": "°"}
